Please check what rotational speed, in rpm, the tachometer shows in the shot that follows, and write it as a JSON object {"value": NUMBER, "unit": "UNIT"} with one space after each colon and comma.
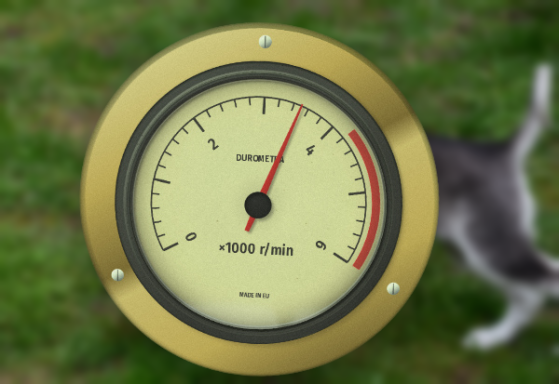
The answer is {"value": 3500, "unit": "rpm"}
